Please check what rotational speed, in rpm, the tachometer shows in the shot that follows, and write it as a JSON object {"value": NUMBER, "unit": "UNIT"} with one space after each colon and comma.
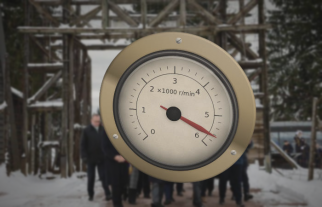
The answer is {"value": 5600, "unit": "rpm"}
